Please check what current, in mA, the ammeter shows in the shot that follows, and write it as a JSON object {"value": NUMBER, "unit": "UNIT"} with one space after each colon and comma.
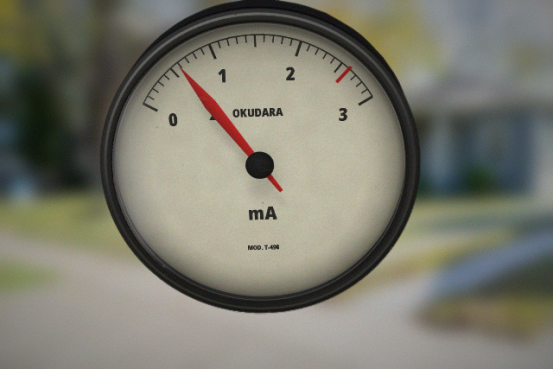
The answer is {"value": 0.6, "unit": "mA"}
